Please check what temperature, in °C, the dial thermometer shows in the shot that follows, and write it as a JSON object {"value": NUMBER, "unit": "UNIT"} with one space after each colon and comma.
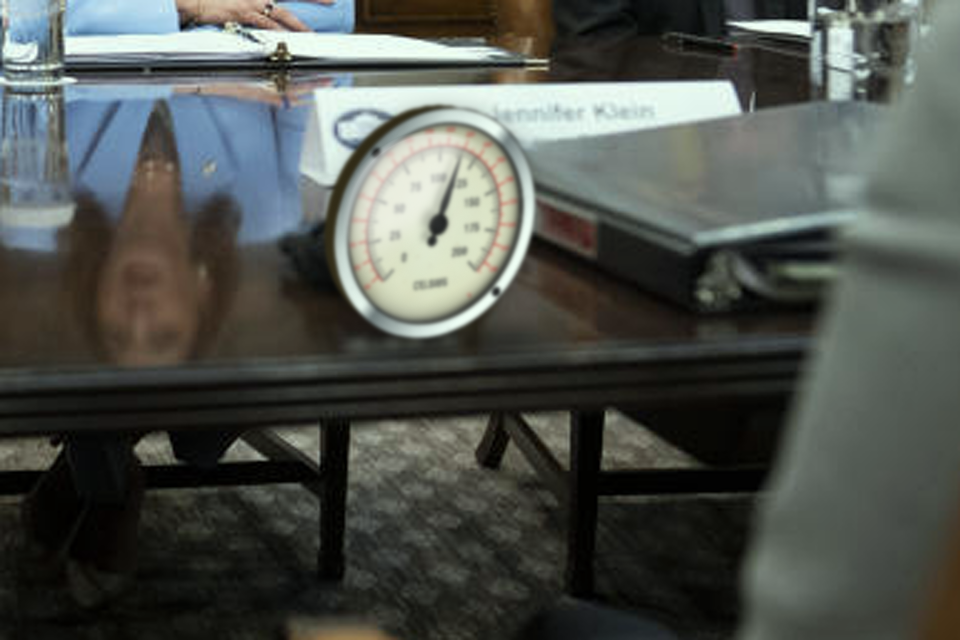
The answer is {"value": 112.5, "unit": "°C"}
